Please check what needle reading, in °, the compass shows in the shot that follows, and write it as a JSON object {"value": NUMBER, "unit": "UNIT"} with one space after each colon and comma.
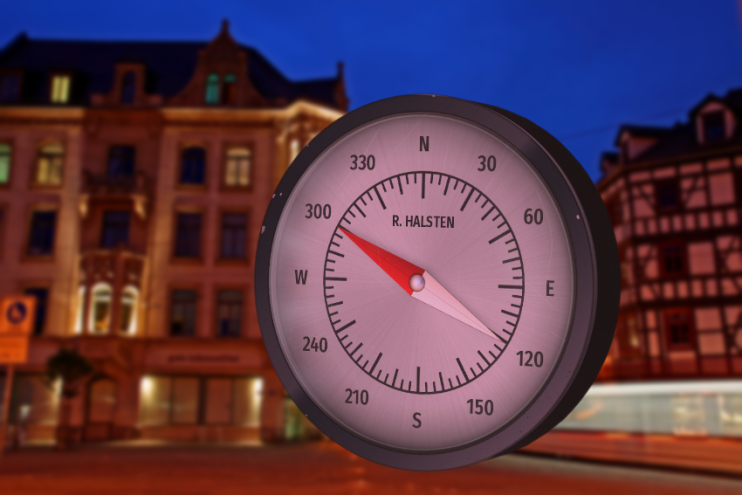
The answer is {"value": 300, "unit": "°"}
